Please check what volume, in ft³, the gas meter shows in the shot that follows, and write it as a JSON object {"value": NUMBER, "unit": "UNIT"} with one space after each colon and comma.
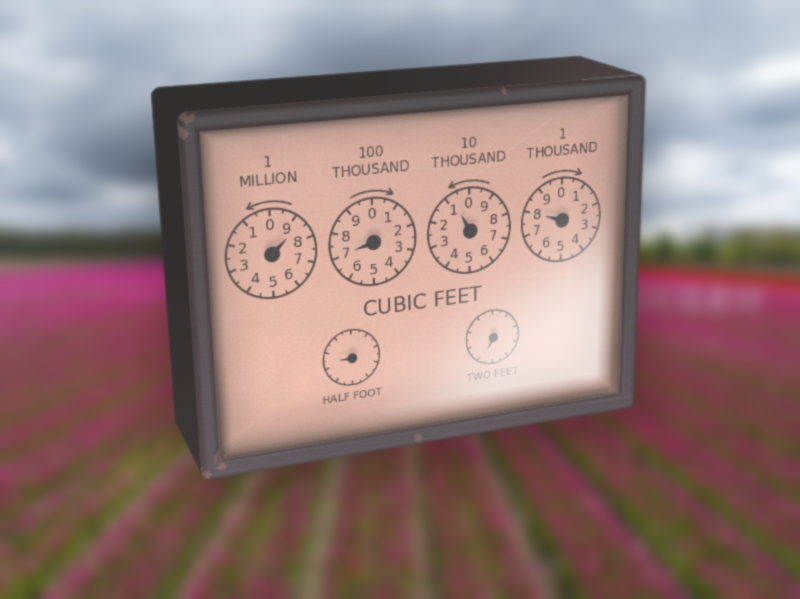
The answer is {"value": 870800, "unit": "ft³"}
